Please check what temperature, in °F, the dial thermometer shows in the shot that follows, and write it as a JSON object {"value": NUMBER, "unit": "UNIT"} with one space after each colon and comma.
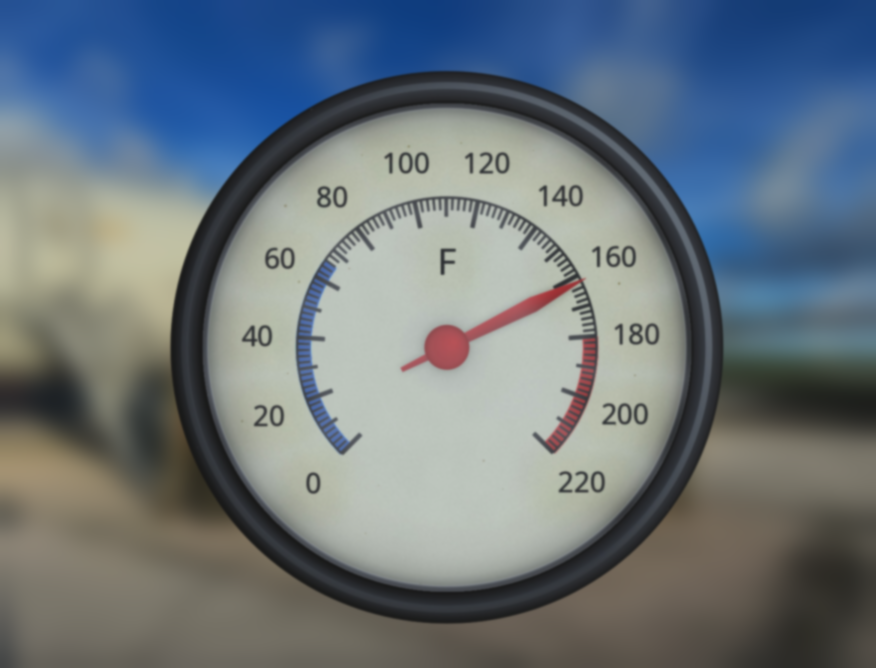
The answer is {"value": 162, "unit": "°F"}
